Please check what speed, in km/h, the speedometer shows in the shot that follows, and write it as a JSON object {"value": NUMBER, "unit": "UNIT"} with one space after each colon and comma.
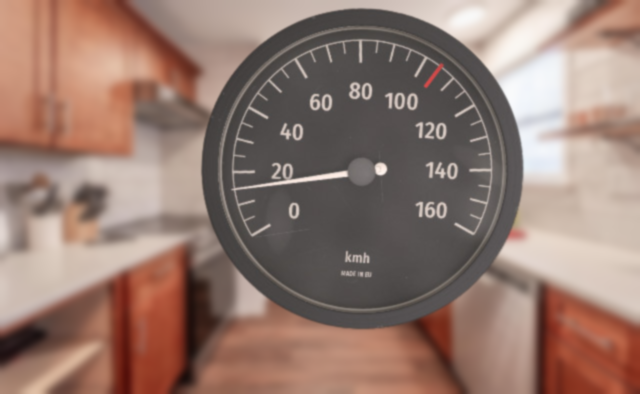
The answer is {"value": 15, "unit": "km/h"}
